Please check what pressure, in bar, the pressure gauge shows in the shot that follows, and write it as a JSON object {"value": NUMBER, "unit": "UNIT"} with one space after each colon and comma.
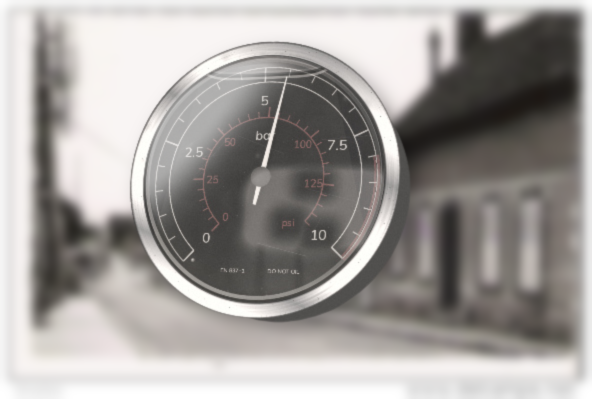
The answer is {"value": 5.5, "unit": "bar"}
